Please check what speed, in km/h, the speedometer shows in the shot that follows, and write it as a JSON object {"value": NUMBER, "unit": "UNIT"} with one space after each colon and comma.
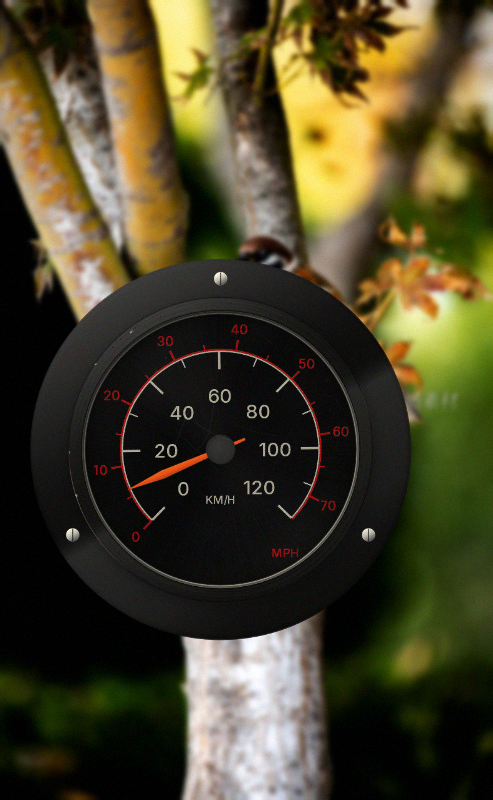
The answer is {"value": 10, "unit": "km/h"}
